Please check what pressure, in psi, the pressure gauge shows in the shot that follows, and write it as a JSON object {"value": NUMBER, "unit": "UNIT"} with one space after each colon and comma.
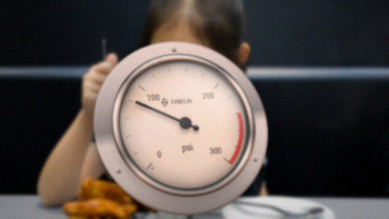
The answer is {"value": 80, "unit": "psi"}
